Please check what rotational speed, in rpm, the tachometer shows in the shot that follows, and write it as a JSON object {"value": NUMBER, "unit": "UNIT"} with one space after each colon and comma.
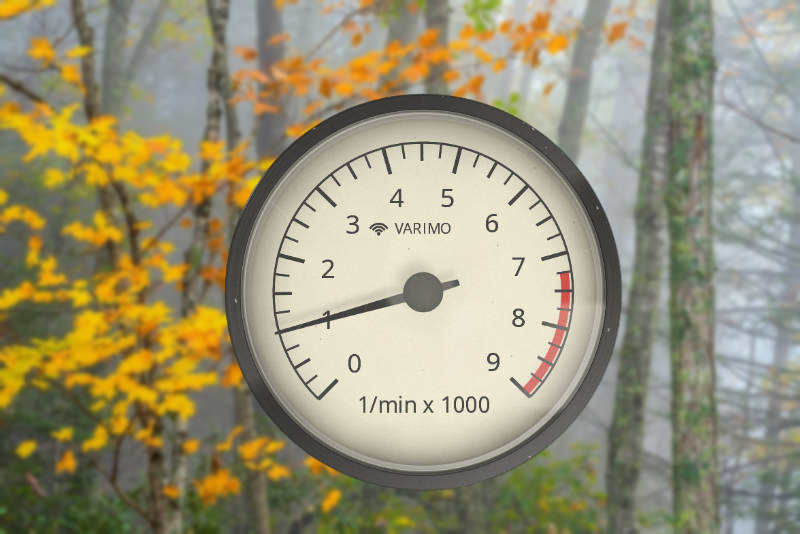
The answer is {"value": 1000, "unit": "rpm"}
